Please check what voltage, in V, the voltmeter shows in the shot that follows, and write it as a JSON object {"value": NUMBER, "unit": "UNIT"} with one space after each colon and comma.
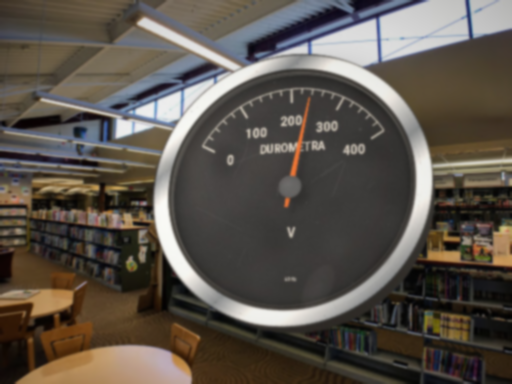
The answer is {"value": 240, "unit": "V"}
